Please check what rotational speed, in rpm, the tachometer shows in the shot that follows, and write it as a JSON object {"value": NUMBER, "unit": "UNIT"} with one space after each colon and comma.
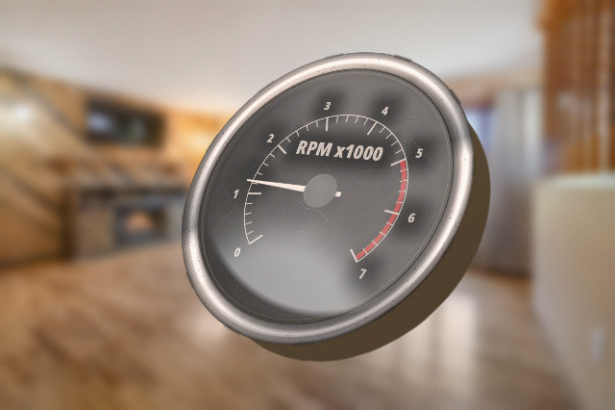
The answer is {"value": 1200, "unit": "rpm"}
